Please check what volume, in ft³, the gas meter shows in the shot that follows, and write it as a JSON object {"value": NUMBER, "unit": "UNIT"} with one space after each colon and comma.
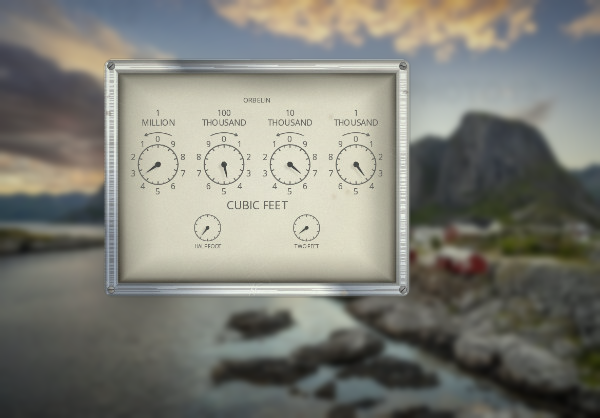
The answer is {"value": 346400, "unit": "ft³"}
